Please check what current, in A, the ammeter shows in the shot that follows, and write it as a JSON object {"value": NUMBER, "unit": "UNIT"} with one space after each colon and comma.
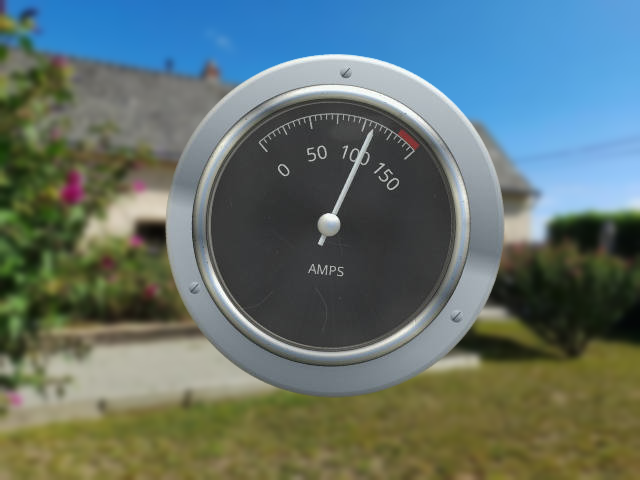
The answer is {"value": 110, "unit": "A"}
